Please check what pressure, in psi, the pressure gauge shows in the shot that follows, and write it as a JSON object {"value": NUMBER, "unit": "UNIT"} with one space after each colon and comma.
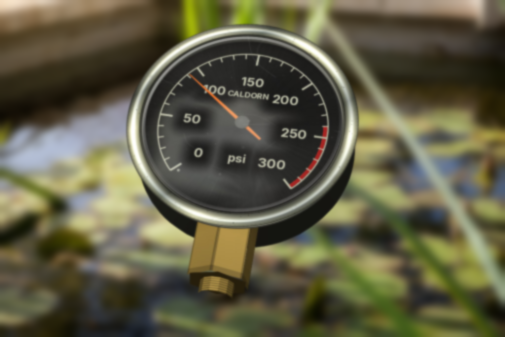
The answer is {"value": 90, "unit": "psi"}
